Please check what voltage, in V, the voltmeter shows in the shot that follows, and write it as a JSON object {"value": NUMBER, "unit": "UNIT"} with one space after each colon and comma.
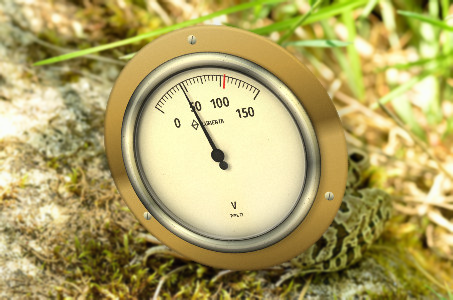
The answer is {"value": 50, "unit": "V"}
